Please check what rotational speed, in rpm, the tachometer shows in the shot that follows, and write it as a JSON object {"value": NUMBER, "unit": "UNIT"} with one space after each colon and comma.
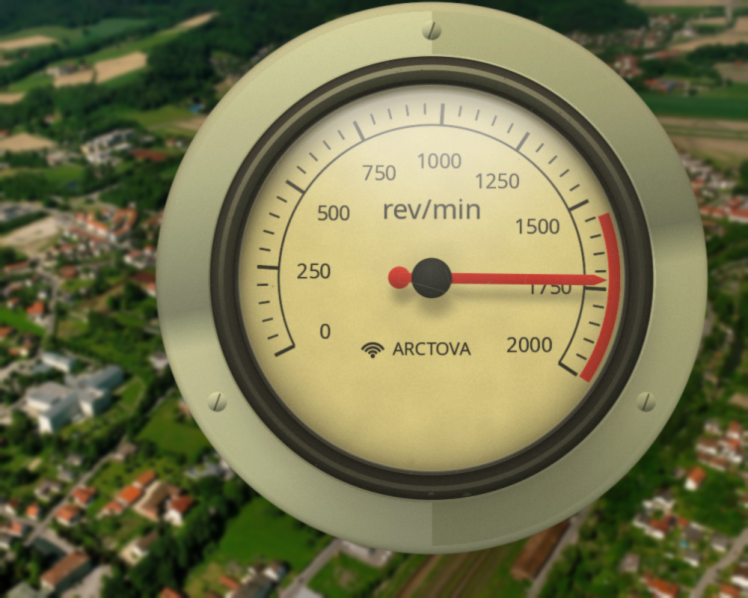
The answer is {"value": 1725, "unit": "rpm"}
